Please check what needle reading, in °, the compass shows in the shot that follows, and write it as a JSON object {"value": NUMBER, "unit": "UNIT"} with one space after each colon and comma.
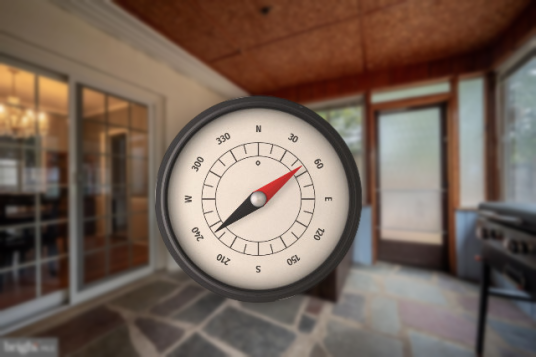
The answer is {"value": 52.5, "unit": "°"}
